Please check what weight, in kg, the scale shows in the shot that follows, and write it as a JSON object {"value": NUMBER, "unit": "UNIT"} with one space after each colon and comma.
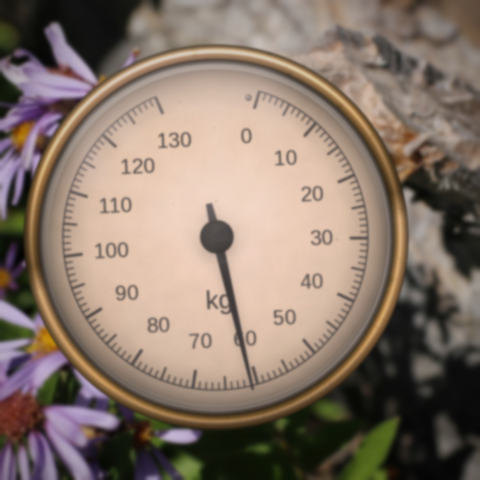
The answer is {"value": 61, "unit": "kg"}
